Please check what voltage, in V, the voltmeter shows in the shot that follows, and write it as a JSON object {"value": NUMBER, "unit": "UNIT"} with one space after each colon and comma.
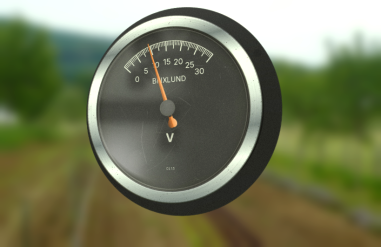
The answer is {"value": 10, "unit": "V"}
